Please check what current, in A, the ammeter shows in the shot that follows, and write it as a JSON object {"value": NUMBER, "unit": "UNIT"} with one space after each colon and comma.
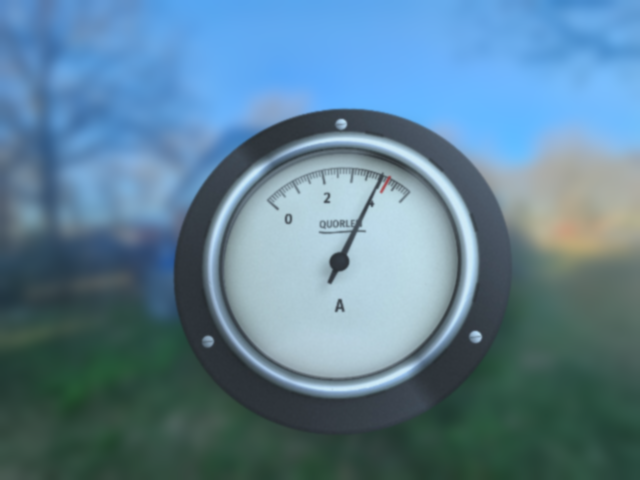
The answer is {"value": 4, "unit": "A"}
